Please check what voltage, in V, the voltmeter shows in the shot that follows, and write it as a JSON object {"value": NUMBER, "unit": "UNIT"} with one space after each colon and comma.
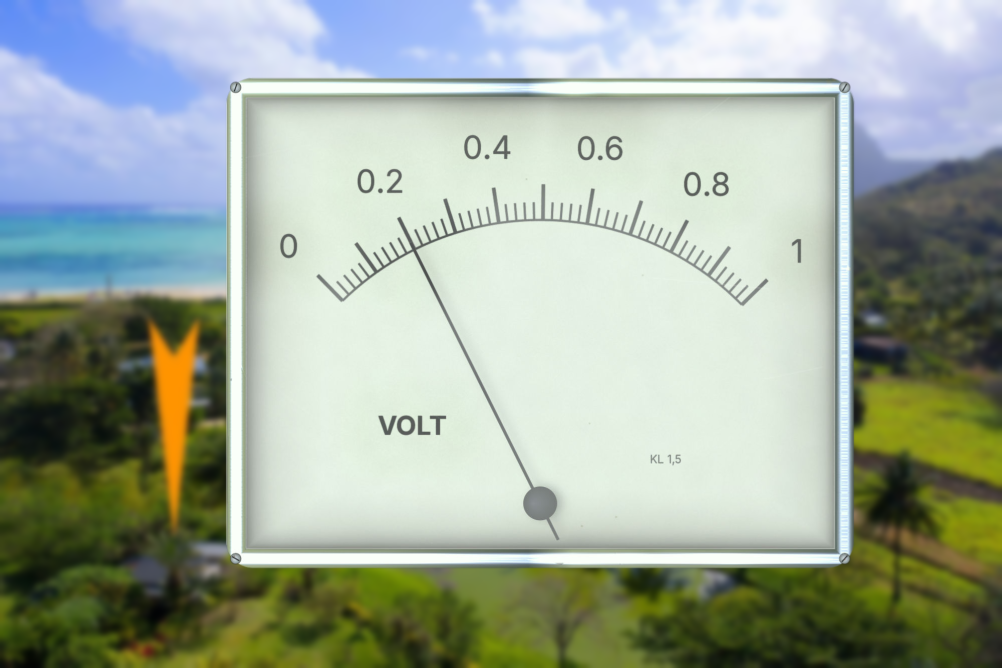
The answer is {"value": 0.2, "unit": "V"}
